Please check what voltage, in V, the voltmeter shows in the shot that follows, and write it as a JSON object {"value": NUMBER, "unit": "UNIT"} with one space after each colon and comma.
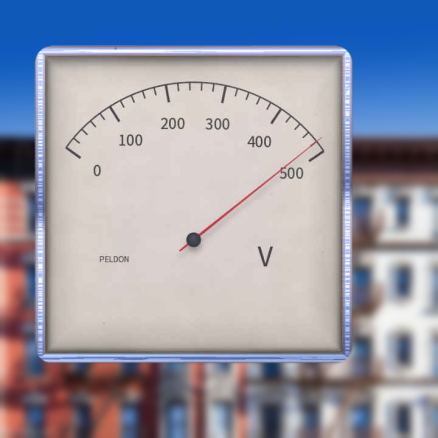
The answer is {"value": 480, "unit": "V"}
